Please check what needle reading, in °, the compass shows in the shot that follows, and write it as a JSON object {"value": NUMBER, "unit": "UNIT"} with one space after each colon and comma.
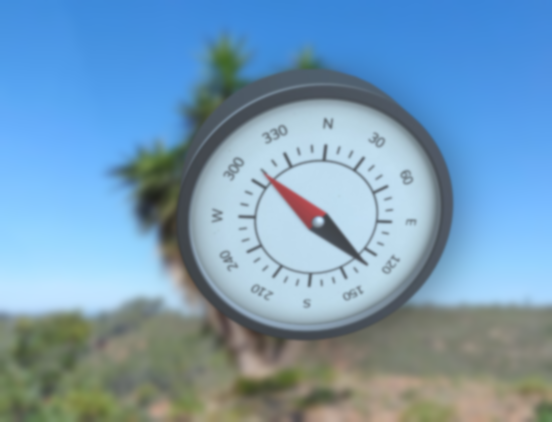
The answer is {"value": 310, "unit": "°"}
